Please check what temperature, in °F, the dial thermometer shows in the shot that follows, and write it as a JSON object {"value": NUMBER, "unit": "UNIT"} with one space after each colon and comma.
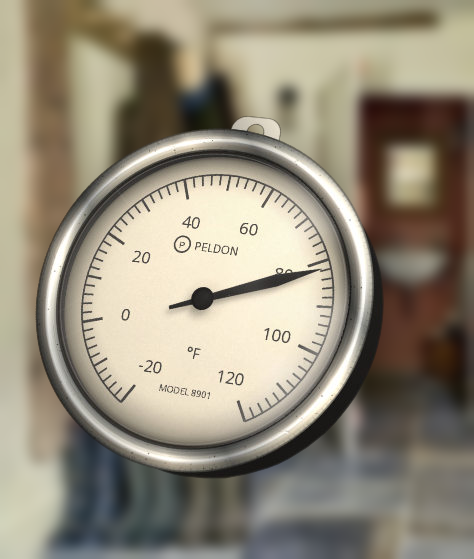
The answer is {"value": 82, "unit": "°F"}
